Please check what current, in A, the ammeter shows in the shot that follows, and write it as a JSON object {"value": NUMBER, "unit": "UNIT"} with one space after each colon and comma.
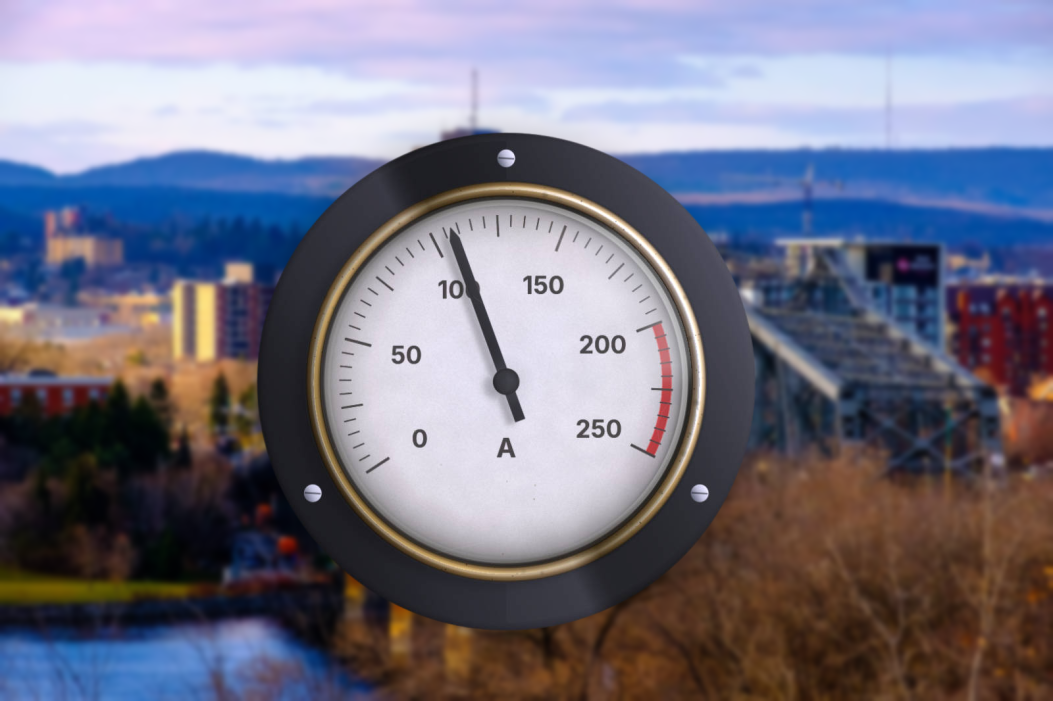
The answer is {"value": 107.5, "unit": "A"}
